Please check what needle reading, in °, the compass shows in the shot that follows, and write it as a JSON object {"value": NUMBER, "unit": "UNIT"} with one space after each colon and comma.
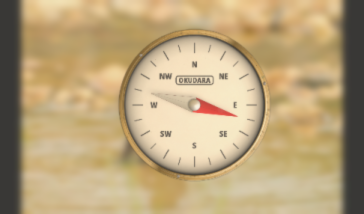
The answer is {"value": 105, "unit": "°"}
